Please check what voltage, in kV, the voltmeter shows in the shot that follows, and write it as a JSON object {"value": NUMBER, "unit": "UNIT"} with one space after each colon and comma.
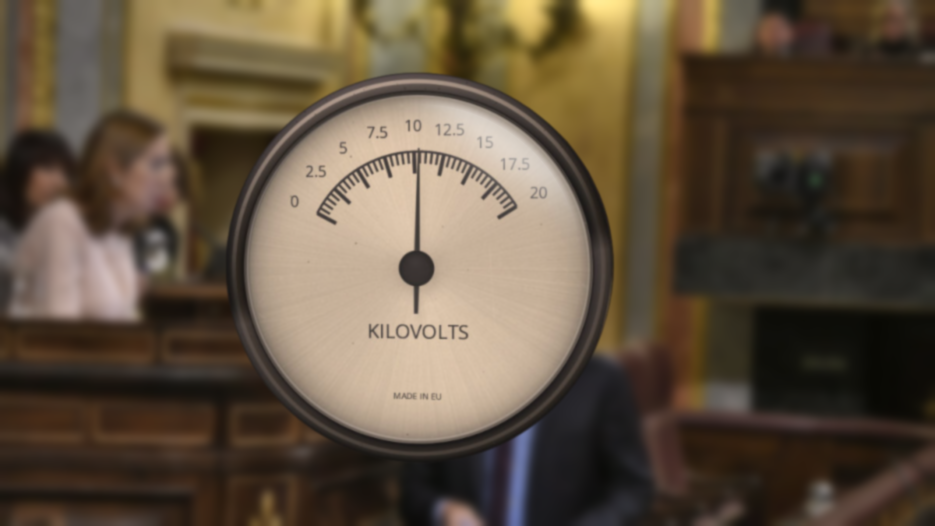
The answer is {"value": 10.5, "unit": "kV"}
